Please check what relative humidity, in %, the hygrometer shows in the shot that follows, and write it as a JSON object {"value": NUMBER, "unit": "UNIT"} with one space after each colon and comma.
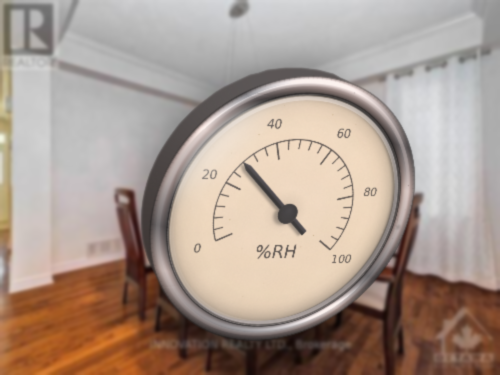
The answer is {"value": 28, "unit": "%"}
